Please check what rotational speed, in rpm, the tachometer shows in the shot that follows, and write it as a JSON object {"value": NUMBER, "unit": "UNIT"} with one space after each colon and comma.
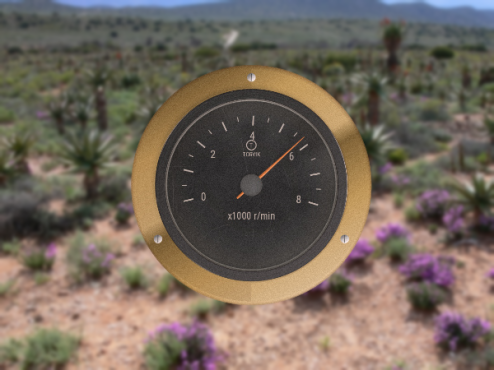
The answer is {"value": 5750, "unit": "rpm"}
